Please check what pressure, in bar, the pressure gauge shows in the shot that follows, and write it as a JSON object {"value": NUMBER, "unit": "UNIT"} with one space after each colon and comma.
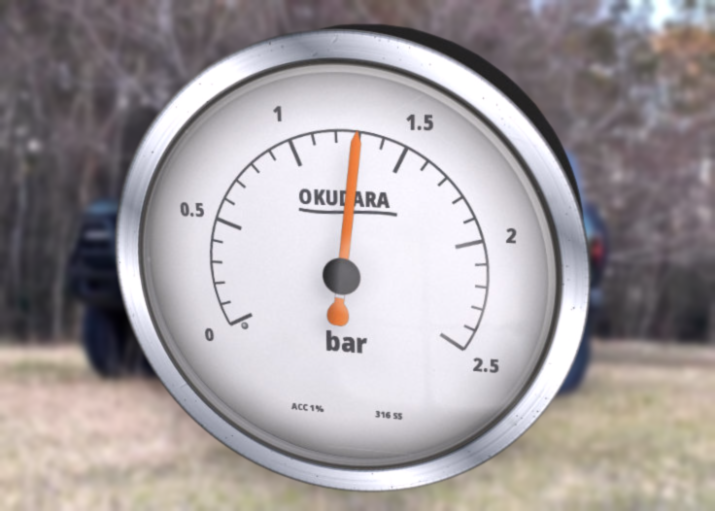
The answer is {"value": 1.3, "unit": "bar"}
